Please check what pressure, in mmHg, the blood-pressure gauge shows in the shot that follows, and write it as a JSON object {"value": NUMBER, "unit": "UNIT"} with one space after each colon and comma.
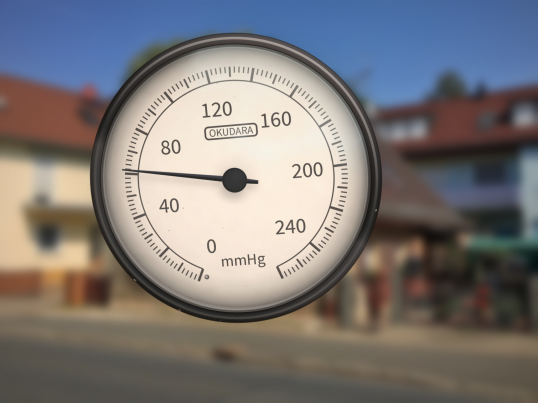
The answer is {"value": 62, "unit": "mmHg"}
